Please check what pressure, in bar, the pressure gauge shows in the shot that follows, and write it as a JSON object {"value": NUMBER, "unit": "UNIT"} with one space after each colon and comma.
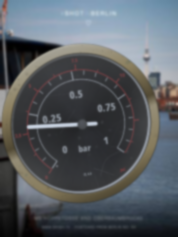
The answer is {"value": 0.2, "unit": "bar"}
